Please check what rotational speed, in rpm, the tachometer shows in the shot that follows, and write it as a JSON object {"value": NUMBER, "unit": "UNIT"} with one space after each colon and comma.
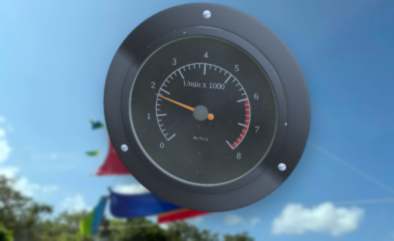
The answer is {"value": 1800, "unit": "rpm"}
